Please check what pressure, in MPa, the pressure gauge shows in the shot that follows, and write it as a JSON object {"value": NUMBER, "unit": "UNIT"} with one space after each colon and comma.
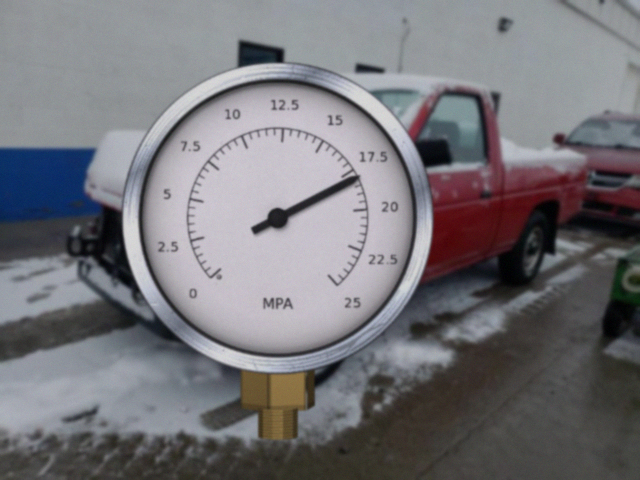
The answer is {"value": 18, "unit": "MPa"}
